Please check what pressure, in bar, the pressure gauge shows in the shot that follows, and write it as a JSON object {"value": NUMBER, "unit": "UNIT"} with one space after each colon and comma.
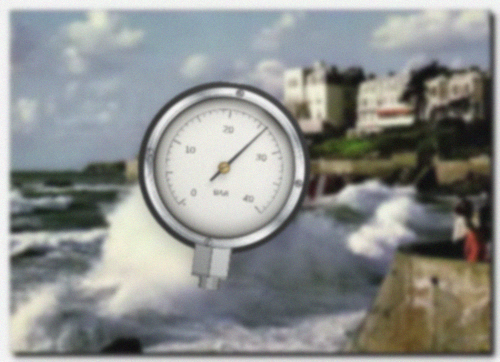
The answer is {"value": 26, "unit": "bar"}
